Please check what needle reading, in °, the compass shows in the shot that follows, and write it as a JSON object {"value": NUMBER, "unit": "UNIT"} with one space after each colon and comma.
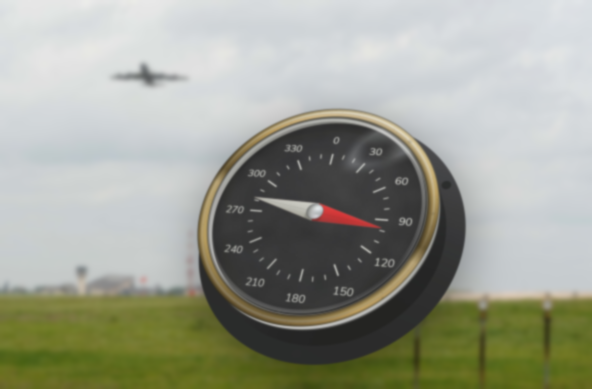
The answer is {"value": 100, "unit": "°"}
